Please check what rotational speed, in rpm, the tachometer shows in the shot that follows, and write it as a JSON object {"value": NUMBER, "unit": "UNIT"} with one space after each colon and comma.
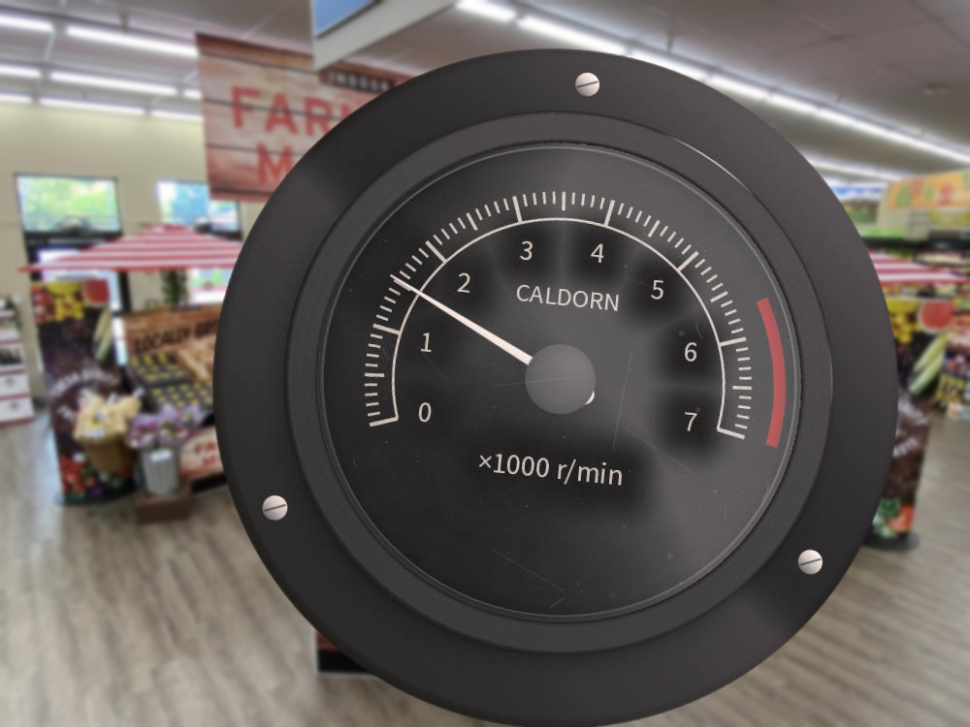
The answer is {"value": 1500, "unit": "rpm"}
